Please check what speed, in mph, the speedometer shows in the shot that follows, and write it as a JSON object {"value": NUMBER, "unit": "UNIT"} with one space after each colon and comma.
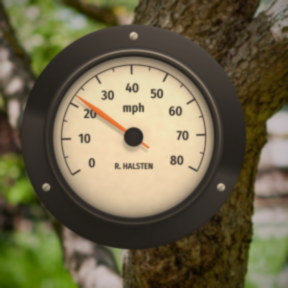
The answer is {"value": 22.5, "unit": "mph"}
